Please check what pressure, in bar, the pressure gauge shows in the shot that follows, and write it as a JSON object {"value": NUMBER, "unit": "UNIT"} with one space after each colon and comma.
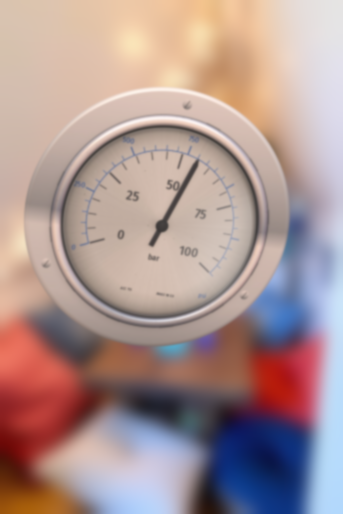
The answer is {"value": 55, "unit": "bar"}
